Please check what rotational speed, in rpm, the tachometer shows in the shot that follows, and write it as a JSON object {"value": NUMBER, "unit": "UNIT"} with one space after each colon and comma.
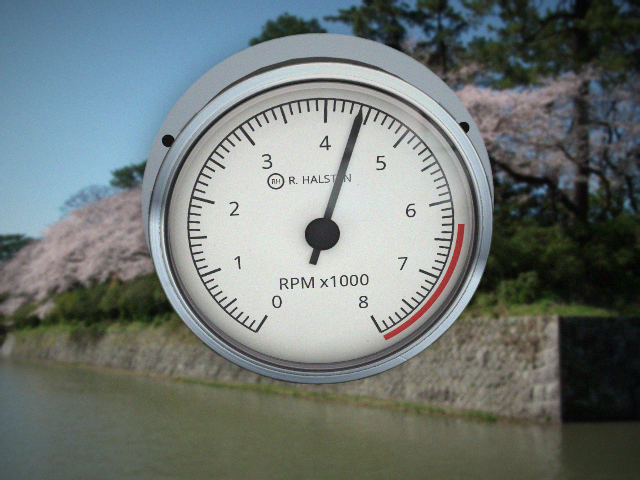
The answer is {"value": 4400, "unit": "rpm"}
